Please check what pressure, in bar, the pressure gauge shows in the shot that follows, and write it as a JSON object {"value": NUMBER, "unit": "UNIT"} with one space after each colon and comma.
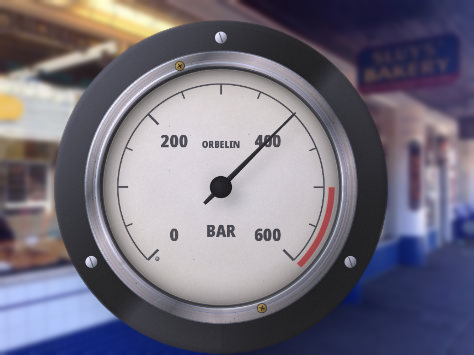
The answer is {"value": 400, "unit": "bar"}
